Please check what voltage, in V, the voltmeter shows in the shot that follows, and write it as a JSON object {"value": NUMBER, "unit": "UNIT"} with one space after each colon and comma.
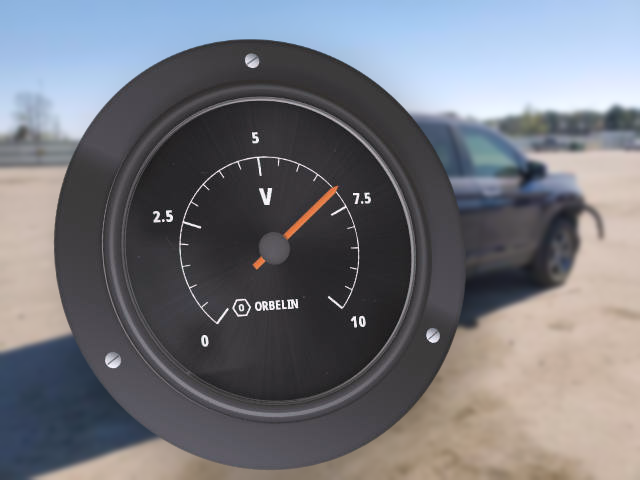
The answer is {"value": 7, "unit": "V"}
